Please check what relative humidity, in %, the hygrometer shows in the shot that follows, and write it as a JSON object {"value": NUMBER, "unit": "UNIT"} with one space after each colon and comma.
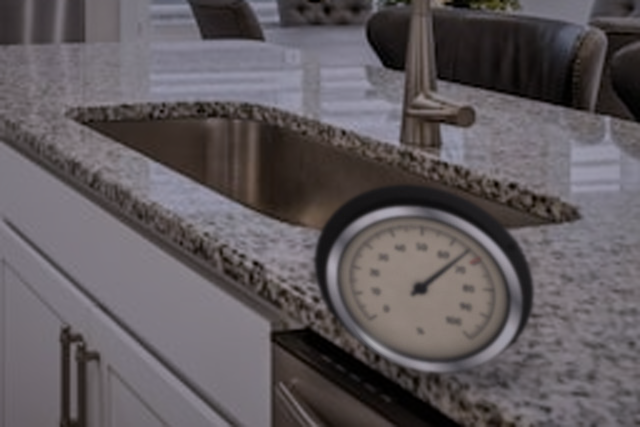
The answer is {"value": 65, "unit": "%"}
